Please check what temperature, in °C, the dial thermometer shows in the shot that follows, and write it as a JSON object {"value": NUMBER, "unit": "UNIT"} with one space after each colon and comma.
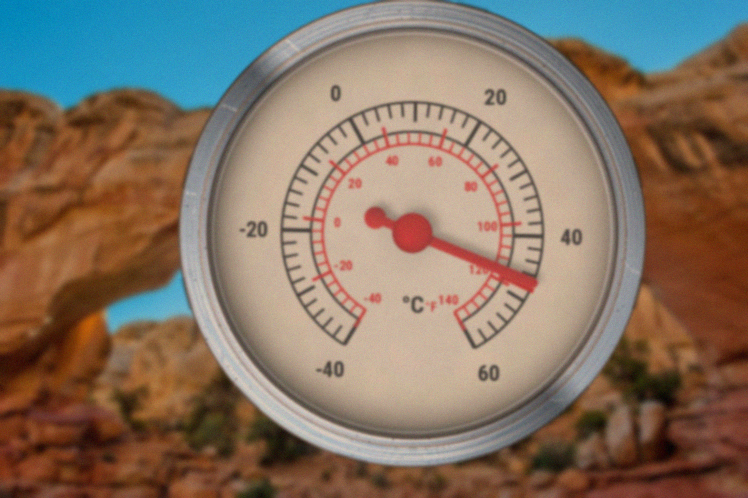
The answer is {"value": 47, "unit": "°C"}
